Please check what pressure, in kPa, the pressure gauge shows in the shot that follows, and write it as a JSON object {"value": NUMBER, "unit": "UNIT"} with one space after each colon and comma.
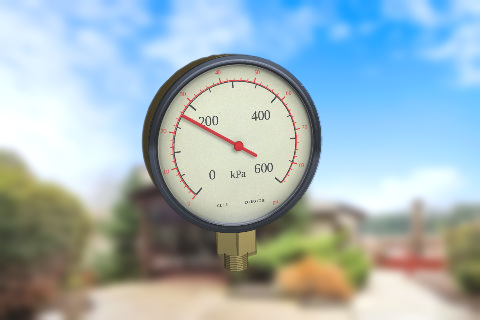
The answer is {"value": 175, "unit": "kPa"}
